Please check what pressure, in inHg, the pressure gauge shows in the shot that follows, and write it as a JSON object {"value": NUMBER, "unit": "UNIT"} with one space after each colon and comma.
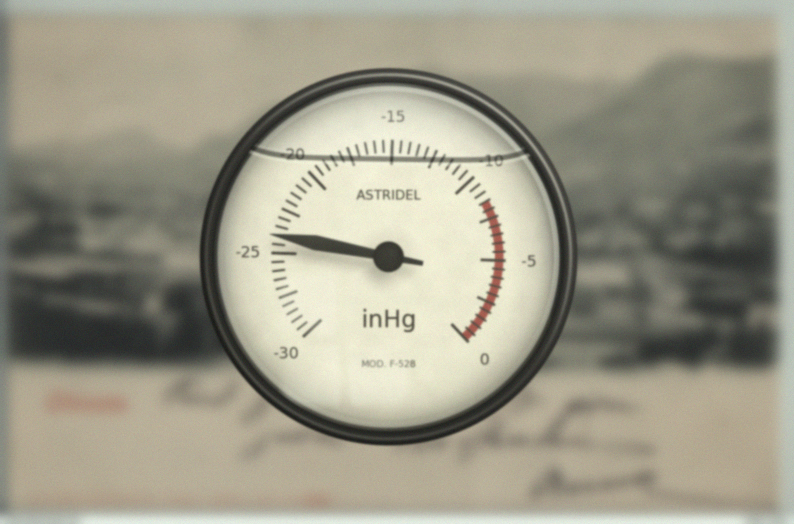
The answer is {"value": -24, "unit": "inHg"}
